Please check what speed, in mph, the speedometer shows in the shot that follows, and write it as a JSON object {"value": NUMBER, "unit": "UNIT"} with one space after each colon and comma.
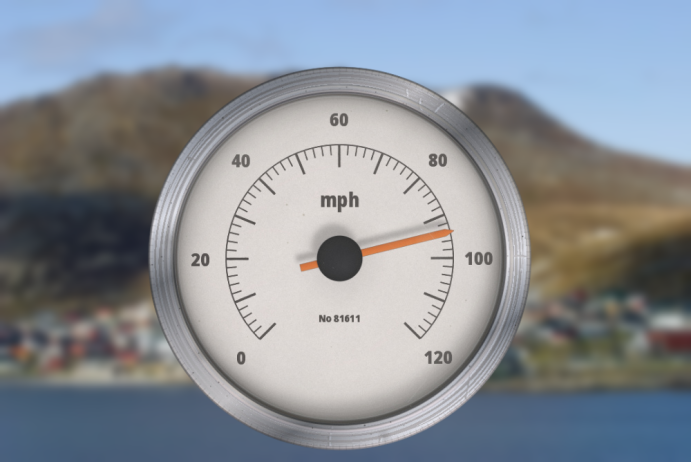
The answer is {"value": 94, "unit": "mph"}
